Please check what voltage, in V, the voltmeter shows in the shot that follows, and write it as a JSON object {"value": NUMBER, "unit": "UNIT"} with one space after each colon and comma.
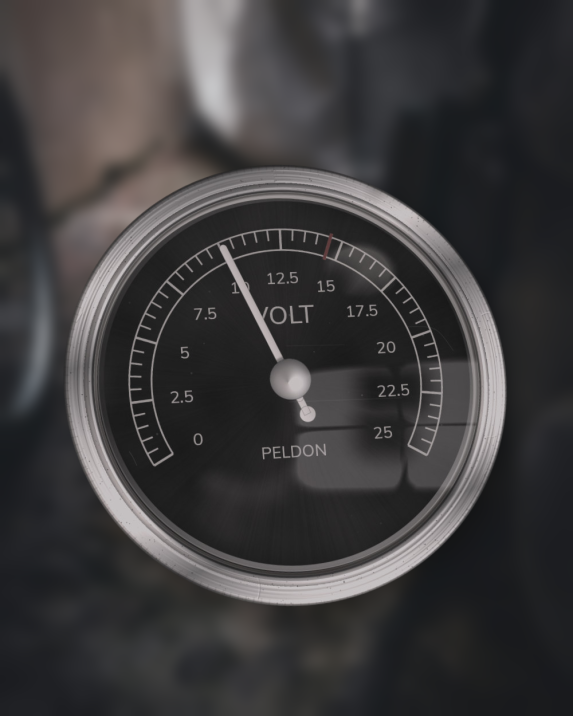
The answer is {"value": 10, "unit": "V"}
